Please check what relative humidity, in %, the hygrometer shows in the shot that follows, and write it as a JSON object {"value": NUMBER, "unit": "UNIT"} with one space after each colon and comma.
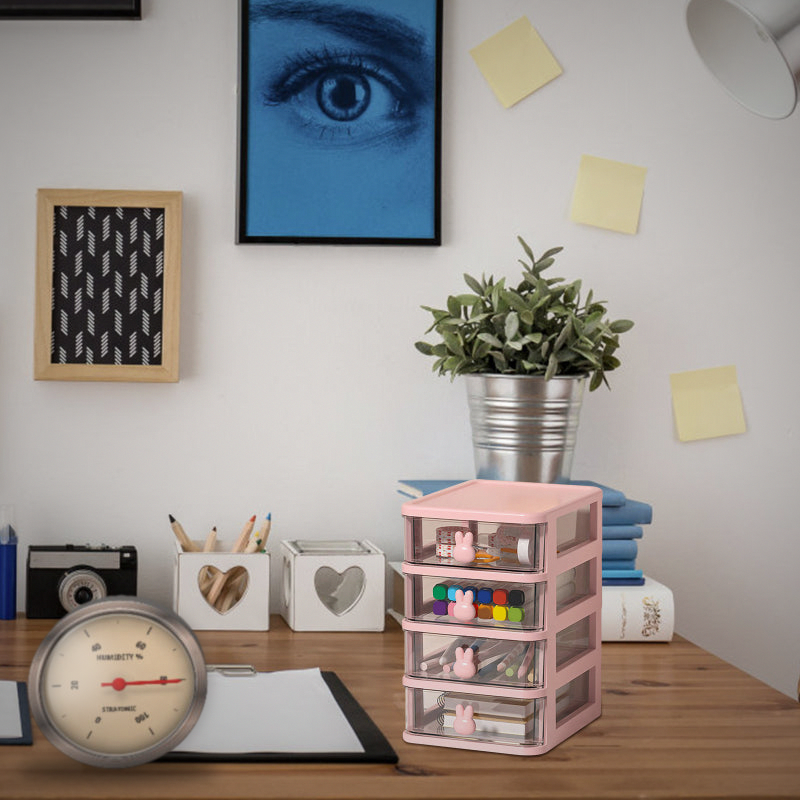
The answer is {"value": 80, "unit": "%"}
